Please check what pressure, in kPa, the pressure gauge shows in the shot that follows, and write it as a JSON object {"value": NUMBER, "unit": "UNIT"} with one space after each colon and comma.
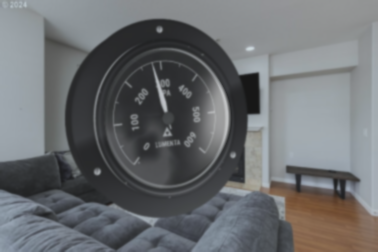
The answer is {"value": 275, "unit": "kPa"}
